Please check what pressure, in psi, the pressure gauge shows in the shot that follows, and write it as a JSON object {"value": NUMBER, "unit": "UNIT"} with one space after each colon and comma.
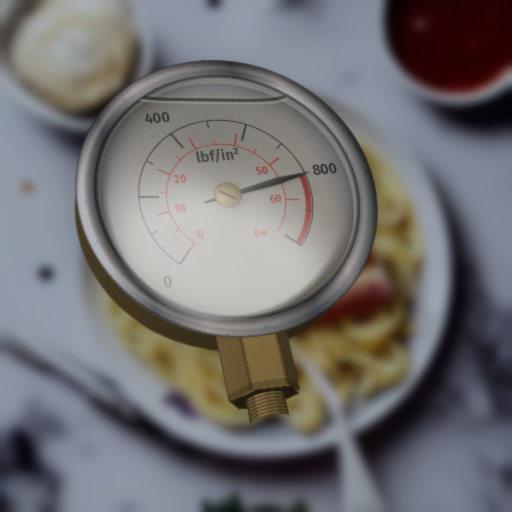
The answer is {"value": 800, "unit": "psi"}
